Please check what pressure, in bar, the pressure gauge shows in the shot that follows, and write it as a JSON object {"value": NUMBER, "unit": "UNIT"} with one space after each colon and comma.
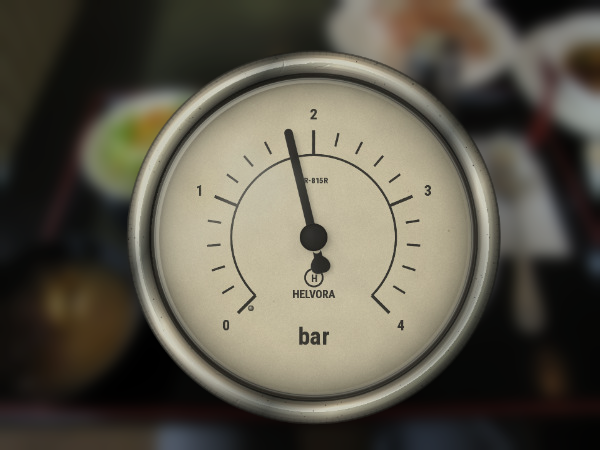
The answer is {"value": 1.8, "unit": "bar"}
